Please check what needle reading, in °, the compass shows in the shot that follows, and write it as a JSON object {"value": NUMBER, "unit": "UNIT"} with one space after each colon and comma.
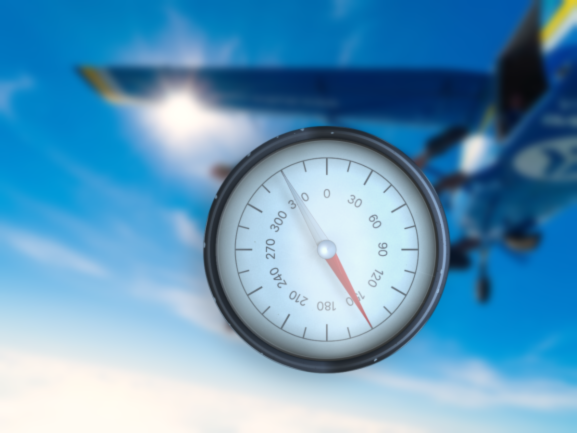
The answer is {"value": 150, "unit": "°"}
